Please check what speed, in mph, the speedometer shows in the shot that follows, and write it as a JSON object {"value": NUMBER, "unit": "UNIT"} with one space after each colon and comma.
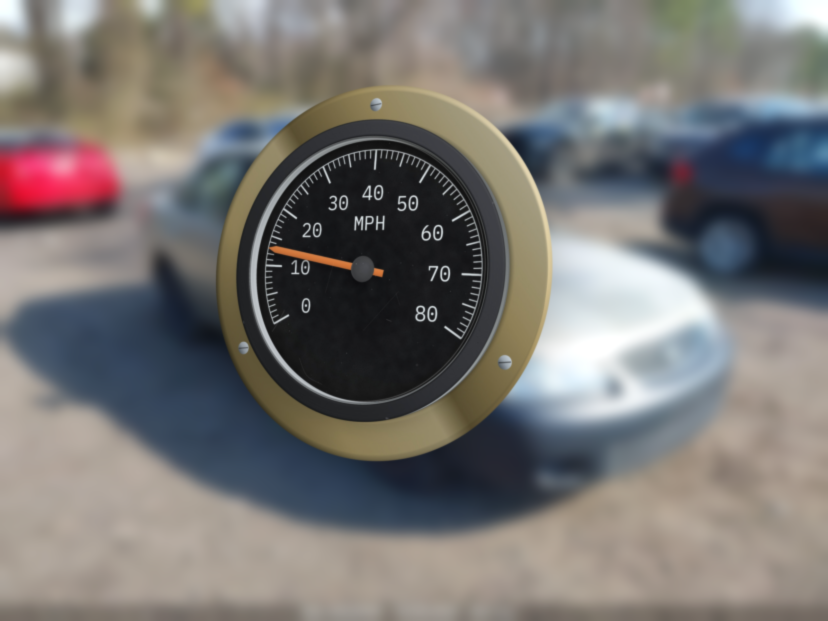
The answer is {"value": 13, "unit": "mph"}
